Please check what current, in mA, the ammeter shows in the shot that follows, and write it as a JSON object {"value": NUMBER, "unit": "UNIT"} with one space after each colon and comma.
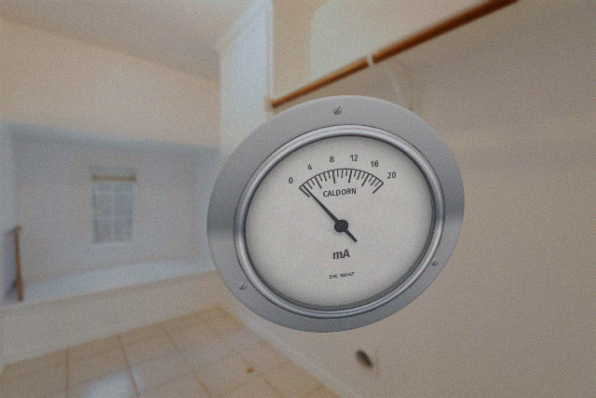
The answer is {"value": 1, "unit": "mA"}
